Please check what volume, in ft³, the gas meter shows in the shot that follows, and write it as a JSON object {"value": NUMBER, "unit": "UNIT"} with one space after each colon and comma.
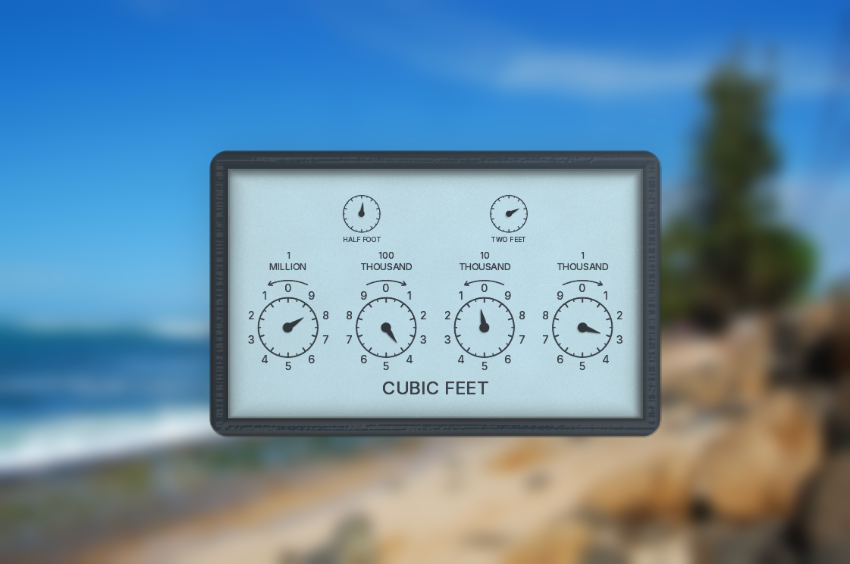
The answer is {"value": 840300, "unit": "ft³"}
